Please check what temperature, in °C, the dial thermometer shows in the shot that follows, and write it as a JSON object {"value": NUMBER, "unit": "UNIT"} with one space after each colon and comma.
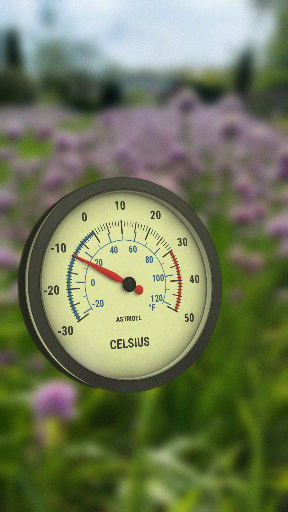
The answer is {"value": -10, "unit": "°C"}
